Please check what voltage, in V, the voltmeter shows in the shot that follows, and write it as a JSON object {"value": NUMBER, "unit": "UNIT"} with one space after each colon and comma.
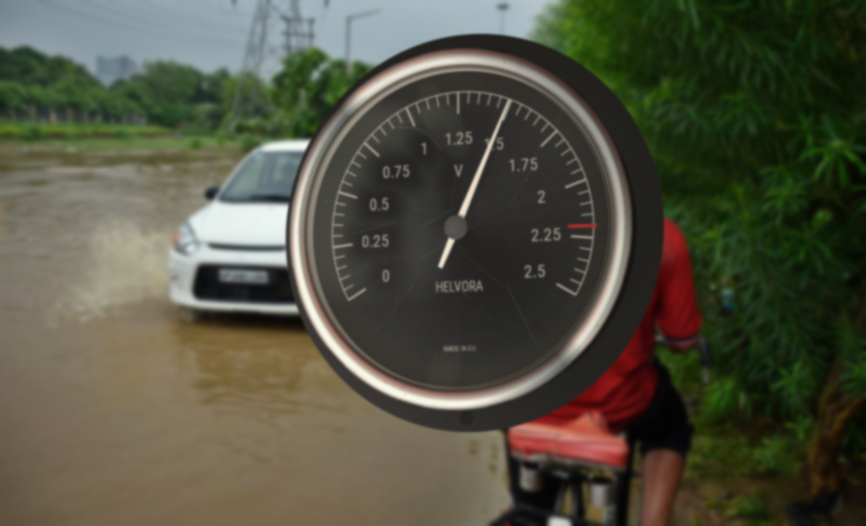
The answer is {"value": 1.5, "unit": "V"}
